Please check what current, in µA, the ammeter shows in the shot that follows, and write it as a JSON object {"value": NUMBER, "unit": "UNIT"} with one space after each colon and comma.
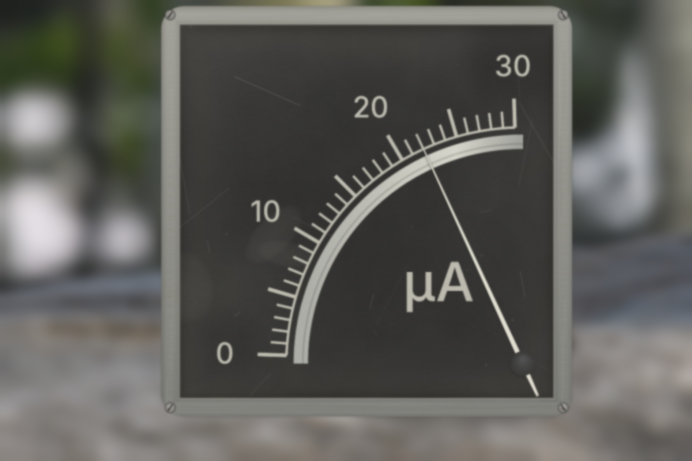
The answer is {"value": 22, "unit": "µA"}
